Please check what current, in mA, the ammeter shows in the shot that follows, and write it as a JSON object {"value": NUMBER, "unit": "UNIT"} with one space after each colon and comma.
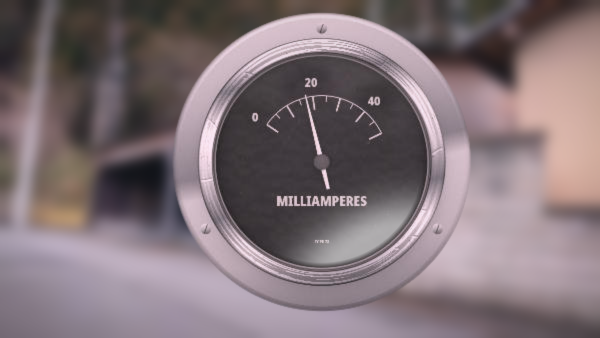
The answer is {"value": 17.5, "unit": "mA"}
